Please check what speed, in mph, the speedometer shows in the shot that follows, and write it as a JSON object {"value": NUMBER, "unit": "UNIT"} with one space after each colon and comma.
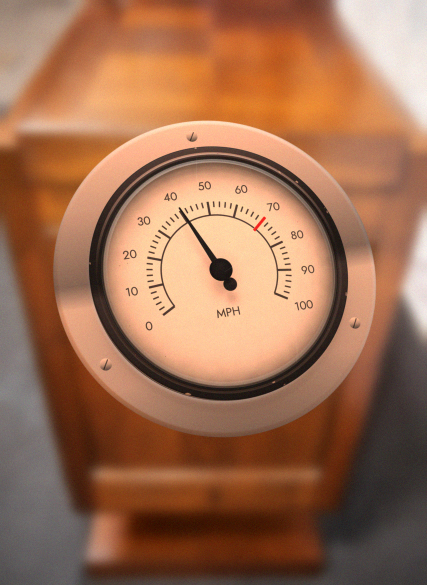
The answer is {"value": 40, "unit": "mph"}
